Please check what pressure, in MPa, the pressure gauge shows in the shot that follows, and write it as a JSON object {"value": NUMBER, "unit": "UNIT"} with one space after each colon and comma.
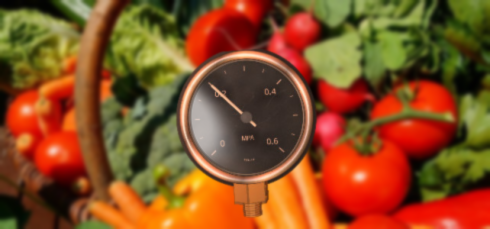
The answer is {"value": 0.2, "unit": "MPa"}
